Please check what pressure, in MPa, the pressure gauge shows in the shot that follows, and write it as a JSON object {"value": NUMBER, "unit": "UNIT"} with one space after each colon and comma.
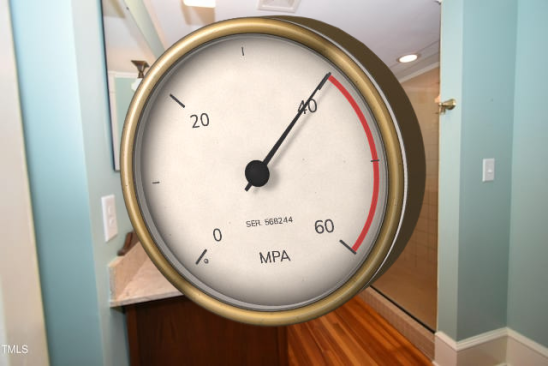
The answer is {"value": 40, "unit": "MPa"}
